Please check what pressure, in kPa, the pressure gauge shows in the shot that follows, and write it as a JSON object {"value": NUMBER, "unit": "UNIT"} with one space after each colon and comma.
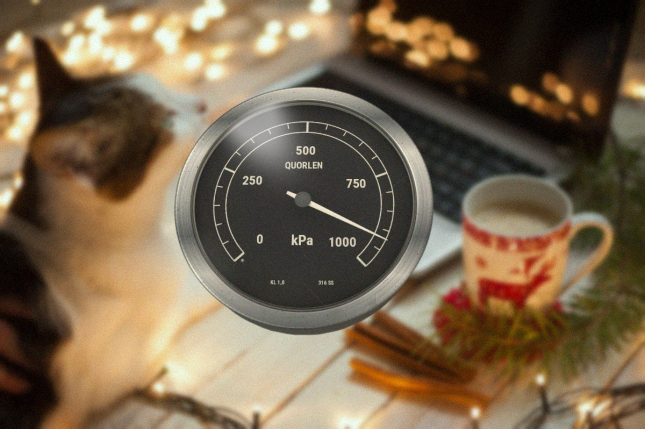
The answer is {"value": 925, "unit": "kPa"}
